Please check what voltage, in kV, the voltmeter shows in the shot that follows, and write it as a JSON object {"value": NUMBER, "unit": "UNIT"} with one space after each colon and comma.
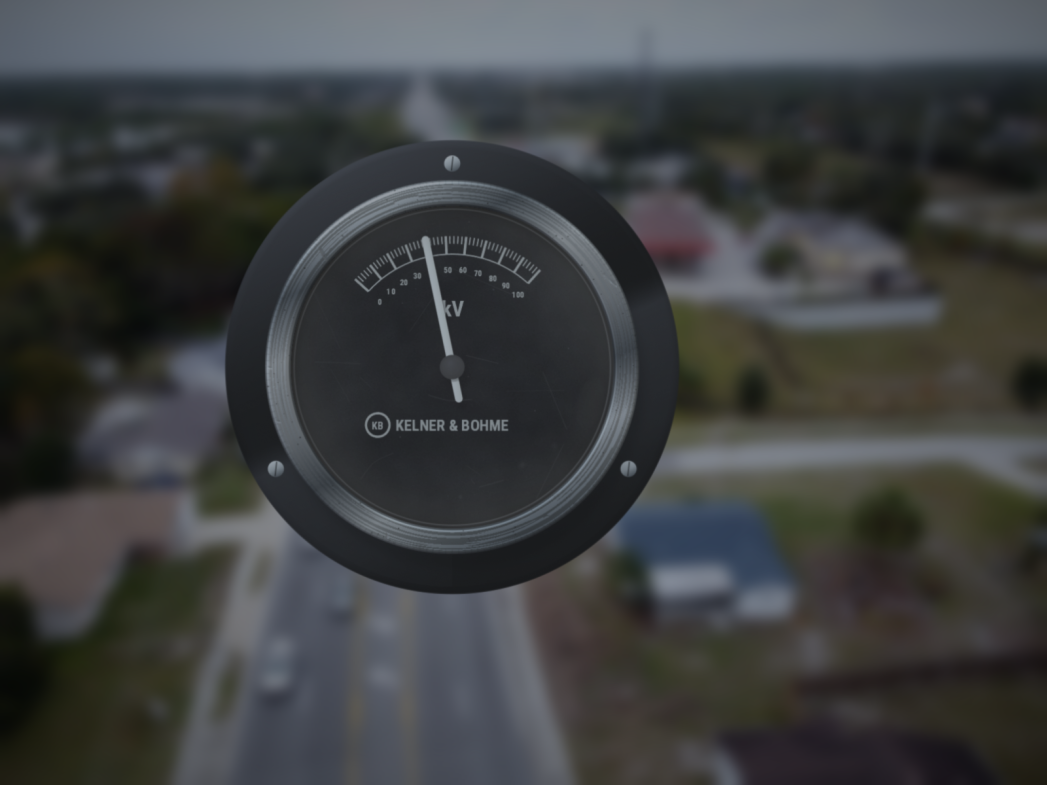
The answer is {"value": 40, "unit": "kV"}
